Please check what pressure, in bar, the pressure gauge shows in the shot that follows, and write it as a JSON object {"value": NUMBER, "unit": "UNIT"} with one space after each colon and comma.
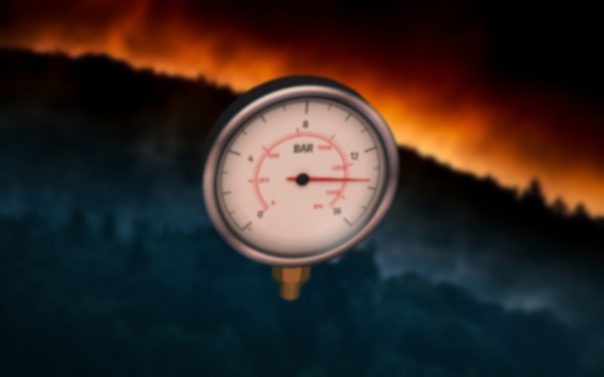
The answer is {"value": 13.5, "unit": "bar"}
